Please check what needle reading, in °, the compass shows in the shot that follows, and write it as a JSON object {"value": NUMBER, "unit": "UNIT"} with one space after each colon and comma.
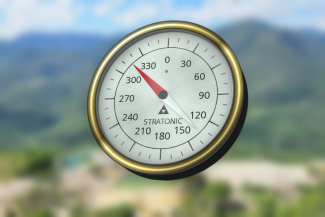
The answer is {"value": 315, "unit": "°"}
